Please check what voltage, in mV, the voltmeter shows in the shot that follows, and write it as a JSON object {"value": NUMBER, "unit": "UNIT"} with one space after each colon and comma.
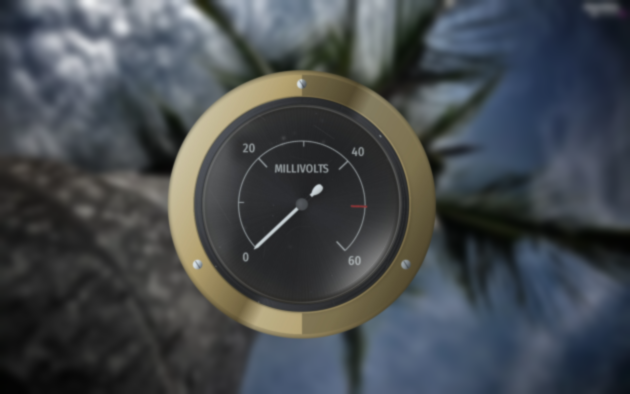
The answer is {"value": 0, "unit": "mV"}
